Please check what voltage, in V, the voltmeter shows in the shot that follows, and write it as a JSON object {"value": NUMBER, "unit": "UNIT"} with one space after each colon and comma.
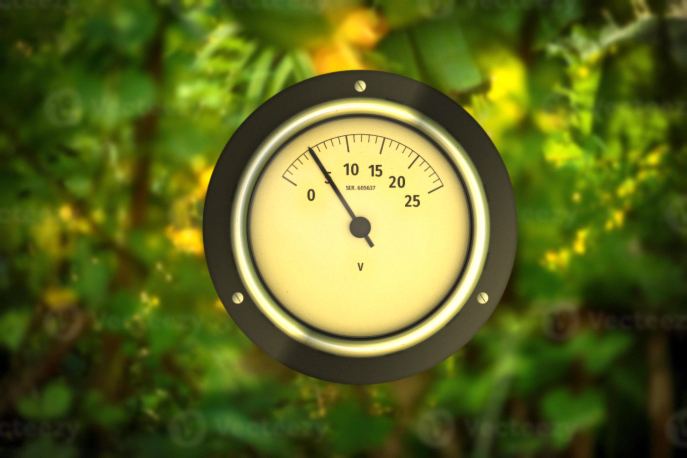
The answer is {"value": 5, "unit": "V"}
